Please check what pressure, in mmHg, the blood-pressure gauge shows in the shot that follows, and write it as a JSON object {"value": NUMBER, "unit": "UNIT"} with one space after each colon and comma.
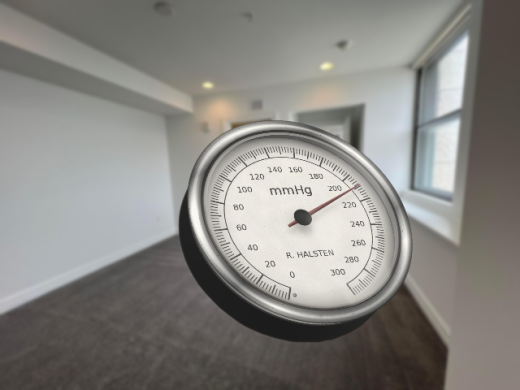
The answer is {"value": 210, "unit": "mmHg"}
